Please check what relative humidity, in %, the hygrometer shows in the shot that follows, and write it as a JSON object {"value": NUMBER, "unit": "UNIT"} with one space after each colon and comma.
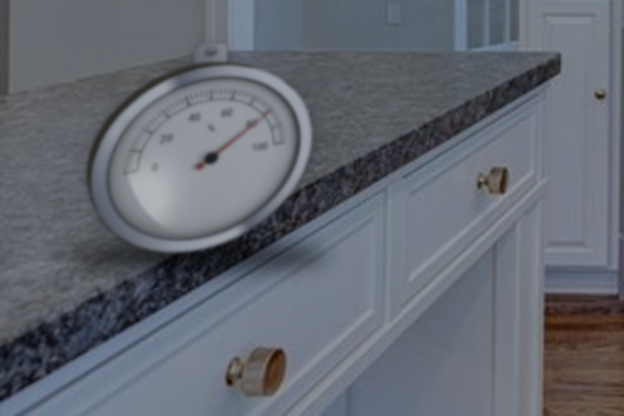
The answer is {"value": 80, "unit": "%"}
